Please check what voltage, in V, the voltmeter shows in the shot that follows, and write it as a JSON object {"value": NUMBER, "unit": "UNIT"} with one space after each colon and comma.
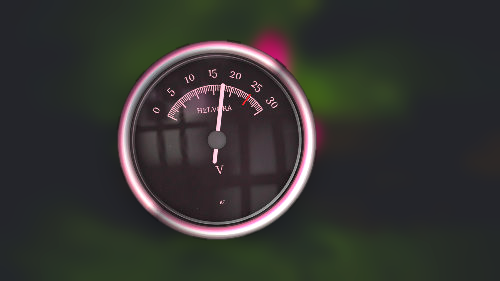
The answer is {"value": 17.5, "unit": "V"}
